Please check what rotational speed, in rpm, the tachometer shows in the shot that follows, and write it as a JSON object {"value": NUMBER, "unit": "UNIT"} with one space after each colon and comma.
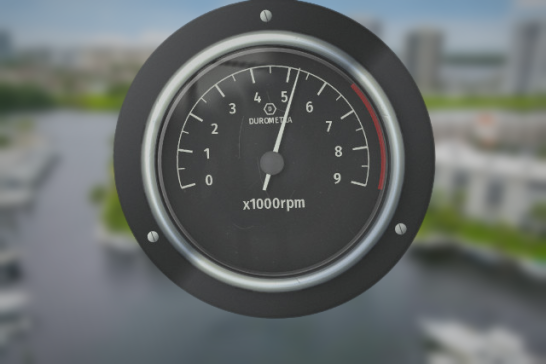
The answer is {"value": 5250, "unit": "rpm"}
